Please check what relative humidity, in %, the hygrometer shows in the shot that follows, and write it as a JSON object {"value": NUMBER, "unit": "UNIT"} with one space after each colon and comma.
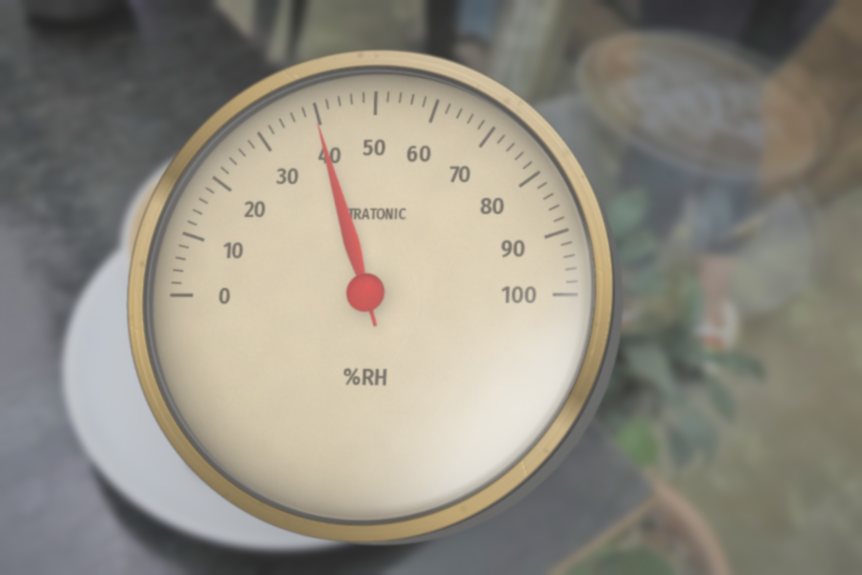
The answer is {"value": 40, "unit": "%"}
